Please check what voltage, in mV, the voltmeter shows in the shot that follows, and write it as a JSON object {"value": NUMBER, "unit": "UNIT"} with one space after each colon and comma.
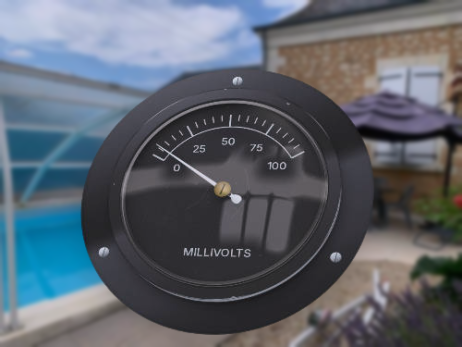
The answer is {"value": 5, "unit": "mV"}
